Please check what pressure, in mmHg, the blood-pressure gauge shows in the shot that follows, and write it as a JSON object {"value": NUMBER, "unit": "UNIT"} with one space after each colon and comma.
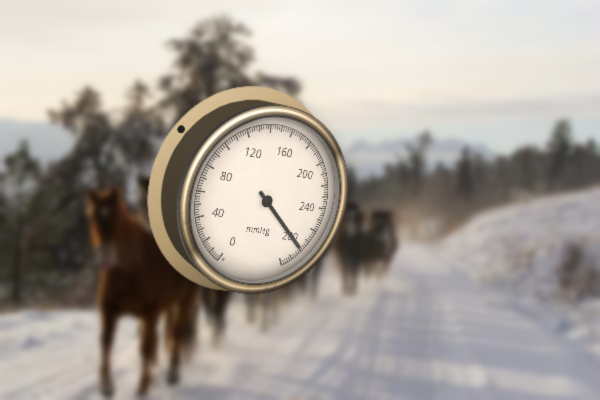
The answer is {"value": 280, "unit": "mmHg"}
